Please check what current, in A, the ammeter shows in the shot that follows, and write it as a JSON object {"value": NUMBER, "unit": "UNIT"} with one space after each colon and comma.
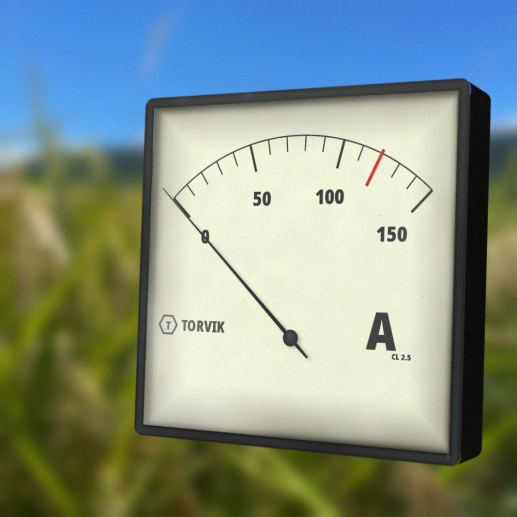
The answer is {"value": 0, "unit": "A"}
